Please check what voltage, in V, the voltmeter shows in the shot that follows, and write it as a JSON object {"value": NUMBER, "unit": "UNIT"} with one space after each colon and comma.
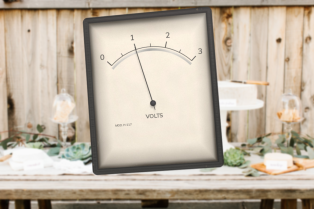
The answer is {"value": 1, "unit": "V"}
